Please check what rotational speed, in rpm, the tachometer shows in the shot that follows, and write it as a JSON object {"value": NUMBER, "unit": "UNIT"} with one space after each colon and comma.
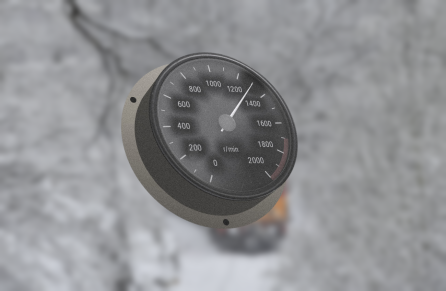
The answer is {"value": 1300, "unit": "rpm"}
